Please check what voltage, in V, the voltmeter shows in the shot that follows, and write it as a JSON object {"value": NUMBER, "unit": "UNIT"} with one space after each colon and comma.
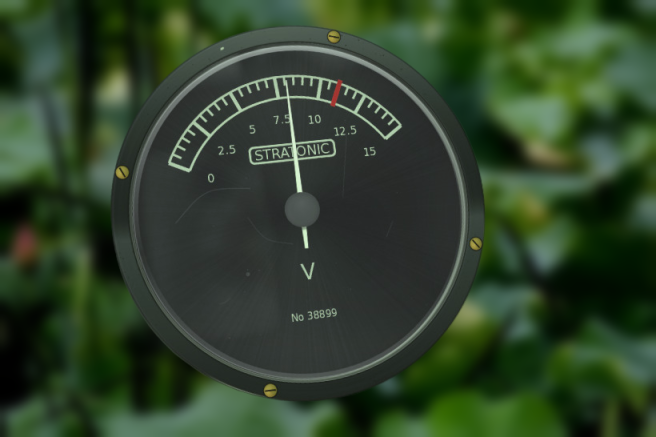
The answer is {"value": 8, "unit": "V"}
